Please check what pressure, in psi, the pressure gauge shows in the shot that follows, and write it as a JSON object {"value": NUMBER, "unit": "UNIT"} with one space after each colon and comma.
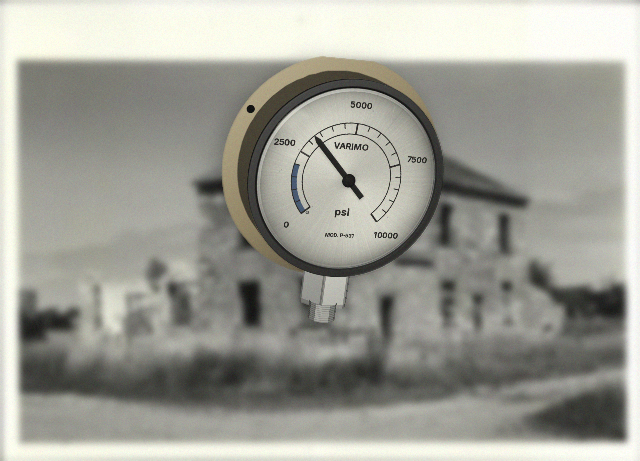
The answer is {"value": 3250, "unit": "psi"}
